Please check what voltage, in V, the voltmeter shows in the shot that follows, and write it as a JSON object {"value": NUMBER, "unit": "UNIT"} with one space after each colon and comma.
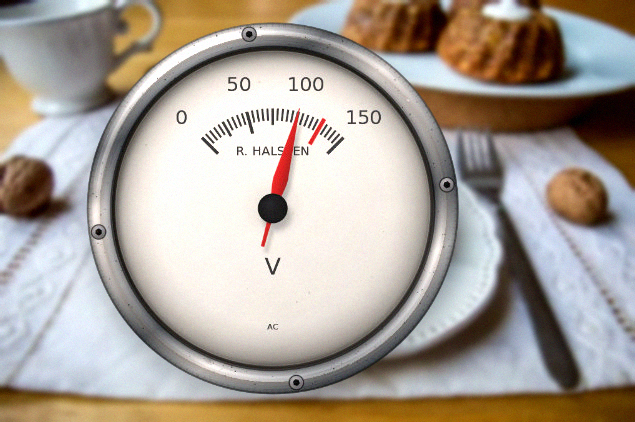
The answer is {"value": 100, "unit": "V"}
